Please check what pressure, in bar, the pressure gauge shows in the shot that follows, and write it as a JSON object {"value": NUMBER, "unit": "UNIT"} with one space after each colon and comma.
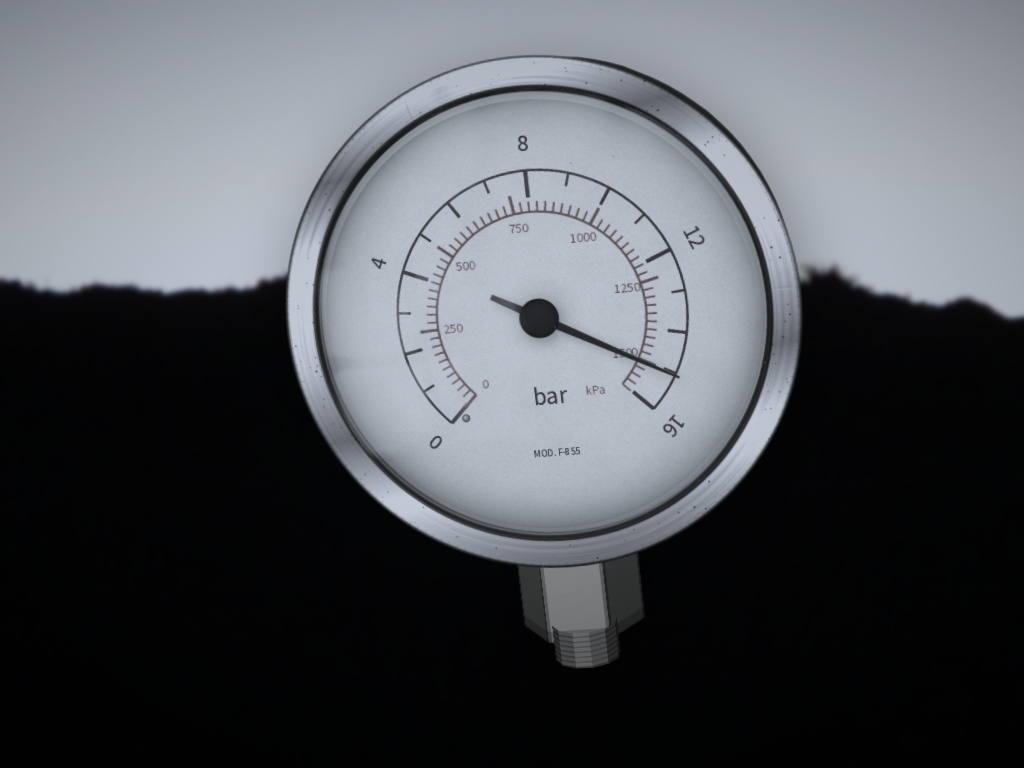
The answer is {"value": 15, "unit": "bar"}
